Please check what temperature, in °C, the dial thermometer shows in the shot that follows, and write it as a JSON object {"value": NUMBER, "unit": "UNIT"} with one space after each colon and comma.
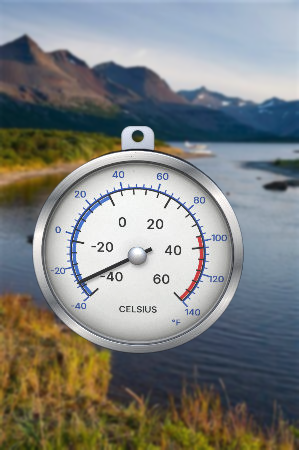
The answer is {"value": -34, "unit": "°C"}
